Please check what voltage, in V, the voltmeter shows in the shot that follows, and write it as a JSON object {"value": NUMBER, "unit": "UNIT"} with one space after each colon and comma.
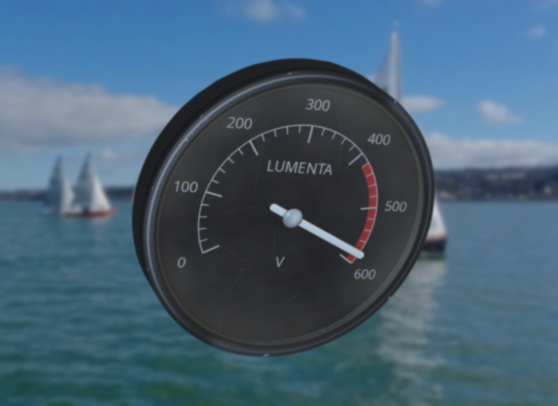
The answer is {"value": 580, "unit": "V"}
